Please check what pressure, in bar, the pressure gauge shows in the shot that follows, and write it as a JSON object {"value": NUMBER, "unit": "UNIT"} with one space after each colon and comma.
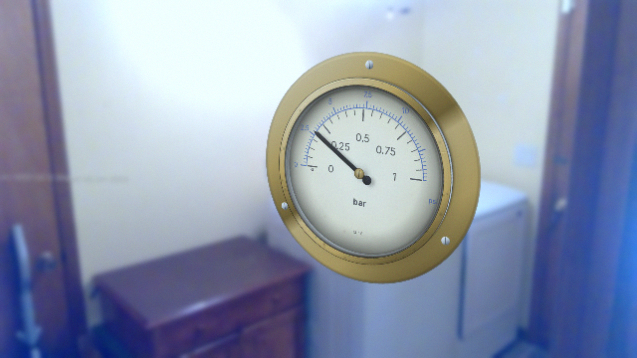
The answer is {"value": 0.2, "unit": "bar"}
